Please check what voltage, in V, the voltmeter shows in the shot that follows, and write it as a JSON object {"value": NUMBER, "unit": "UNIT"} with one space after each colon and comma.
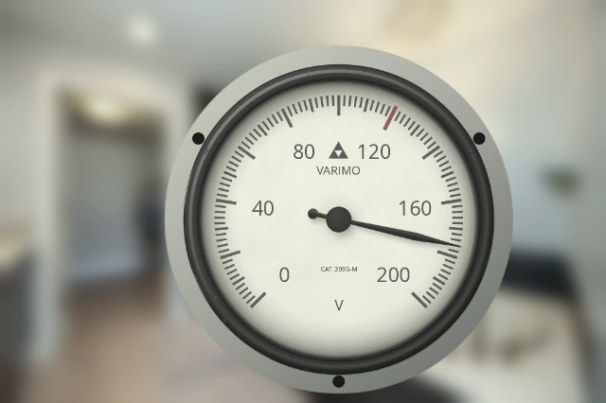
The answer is {"value": 176, "unit": "V"}
